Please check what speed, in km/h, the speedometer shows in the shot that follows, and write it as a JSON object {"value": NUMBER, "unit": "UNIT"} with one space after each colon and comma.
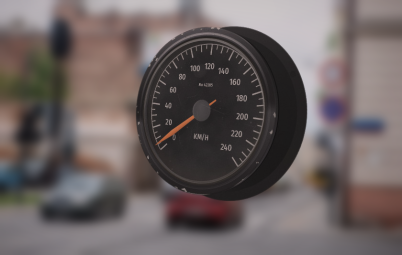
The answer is {"value": 5, "unit": "km/h"}
